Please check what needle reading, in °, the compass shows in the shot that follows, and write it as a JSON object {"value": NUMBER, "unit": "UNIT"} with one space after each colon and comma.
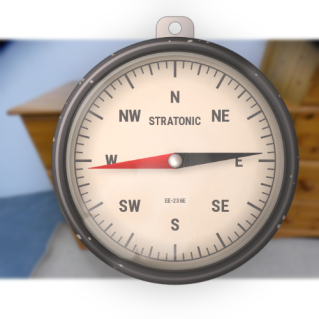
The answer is {"value": 265, "unit": "°"}
